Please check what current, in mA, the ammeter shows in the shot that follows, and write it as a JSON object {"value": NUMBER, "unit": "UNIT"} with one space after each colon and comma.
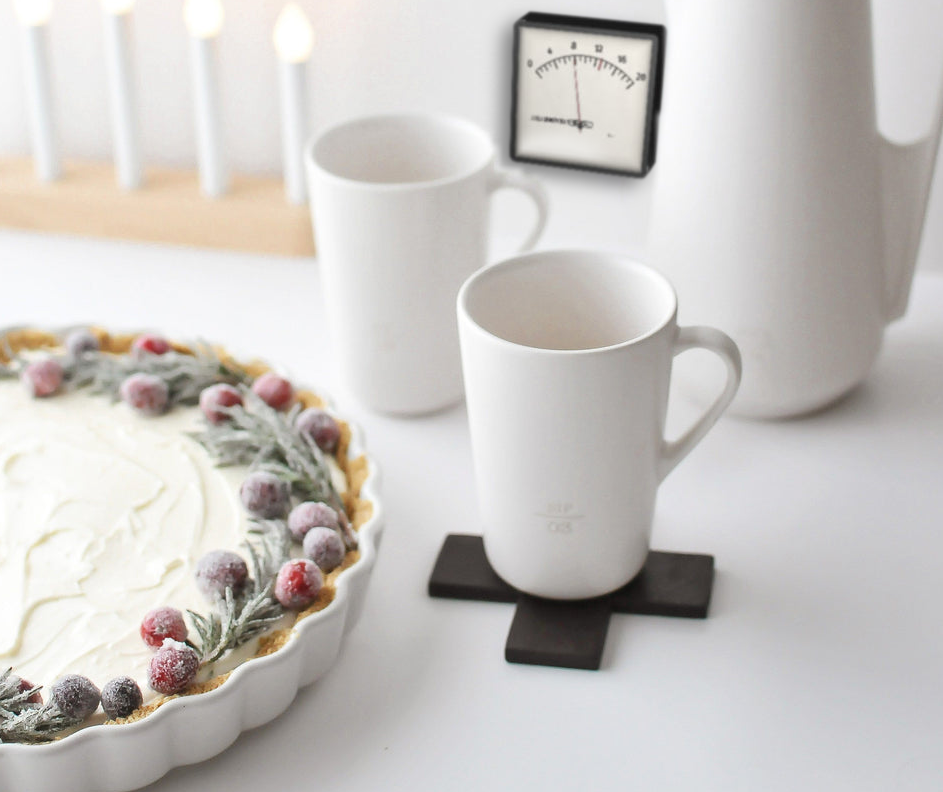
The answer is {"value": 8, "unit": "mA"}
